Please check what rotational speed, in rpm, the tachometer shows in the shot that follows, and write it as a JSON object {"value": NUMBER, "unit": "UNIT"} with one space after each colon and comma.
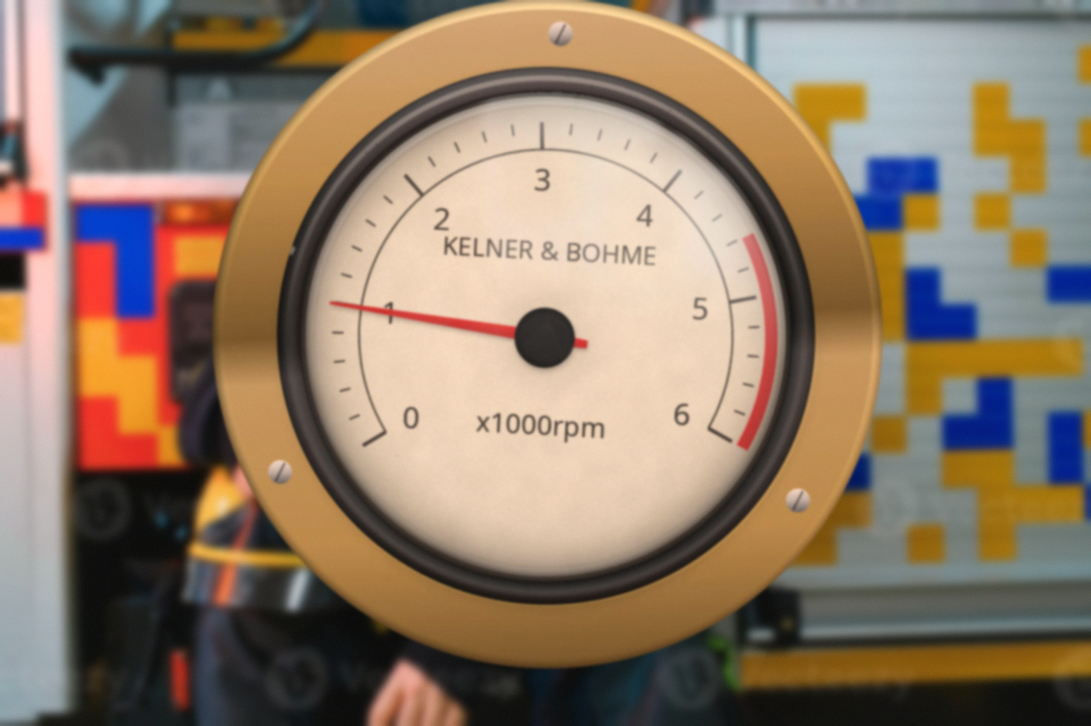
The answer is {"value": 1000, "unit": "rpm"}
